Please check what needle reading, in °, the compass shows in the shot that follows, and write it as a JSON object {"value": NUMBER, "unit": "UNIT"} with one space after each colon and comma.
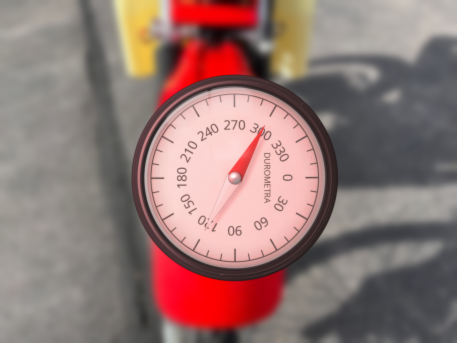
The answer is {"value": 300, "unit": "°"}
